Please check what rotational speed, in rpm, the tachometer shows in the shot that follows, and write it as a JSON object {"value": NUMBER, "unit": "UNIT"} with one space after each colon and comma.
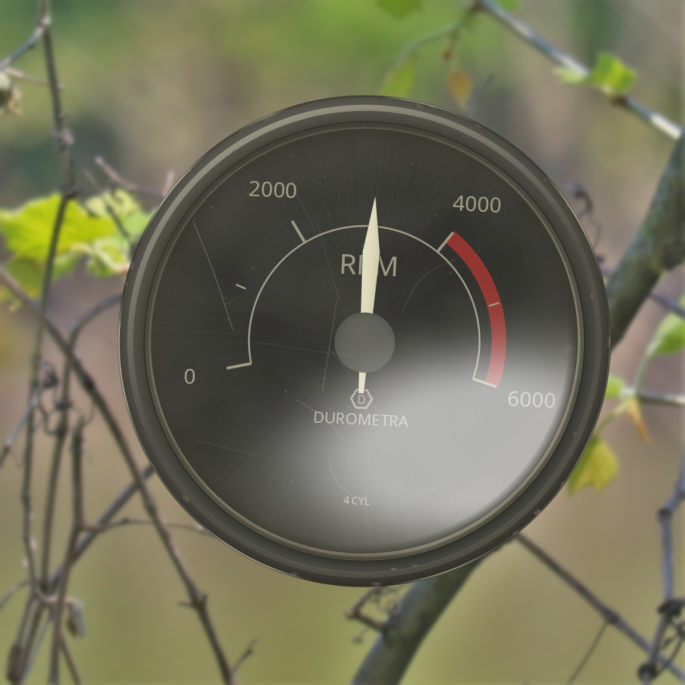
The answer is {"value": 3000, "unit": "rpm"}
